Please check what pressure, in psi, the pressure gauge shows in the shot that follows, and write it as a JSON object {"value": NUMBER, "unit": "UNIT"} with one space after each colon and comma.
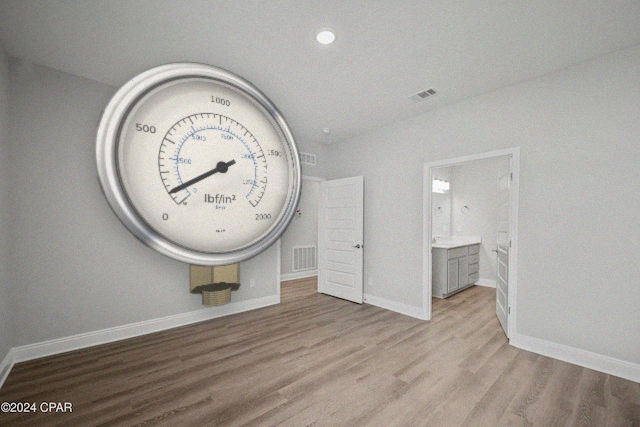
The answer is {"value": 100, "unit": "psi"}
